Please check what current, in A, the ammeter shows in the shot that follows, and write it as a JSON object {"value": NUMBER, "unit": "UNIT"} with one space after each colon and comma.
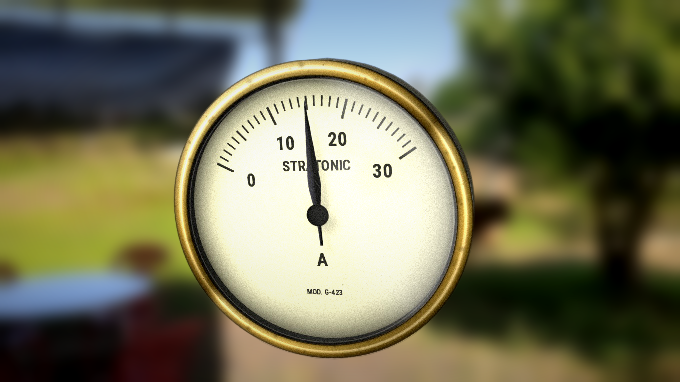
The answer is {"value": 15, "unit": "A"}
